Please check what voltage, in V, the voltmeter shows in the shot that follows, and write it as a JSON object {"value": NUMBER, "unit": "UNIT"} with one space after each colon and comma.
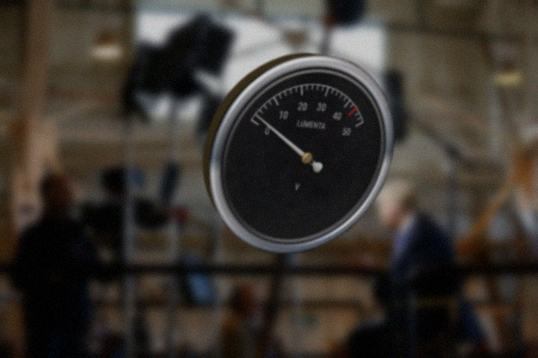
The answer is {"value": 2, "unit": "V"}
